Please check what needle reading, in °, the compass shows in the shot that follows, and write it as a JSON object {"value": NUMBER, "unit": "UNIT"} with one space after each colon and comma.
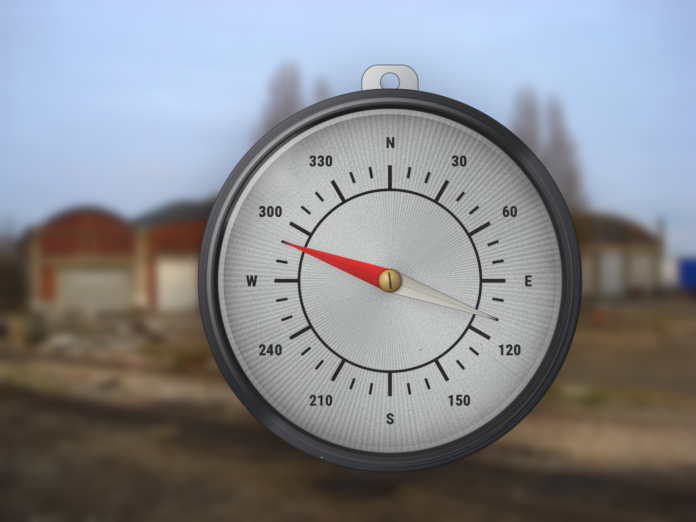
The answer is {"value": 290, "unit": "°"}
